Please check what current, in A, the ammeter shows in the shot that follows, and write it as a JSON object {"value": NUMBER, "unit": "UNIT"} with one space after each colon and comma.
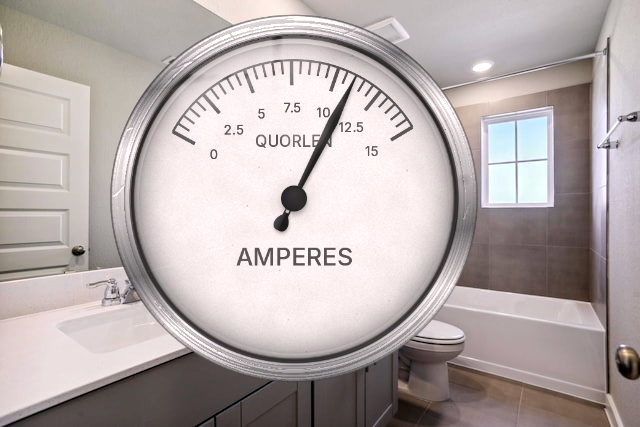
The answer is {"value": 11, "unit": "A"}
